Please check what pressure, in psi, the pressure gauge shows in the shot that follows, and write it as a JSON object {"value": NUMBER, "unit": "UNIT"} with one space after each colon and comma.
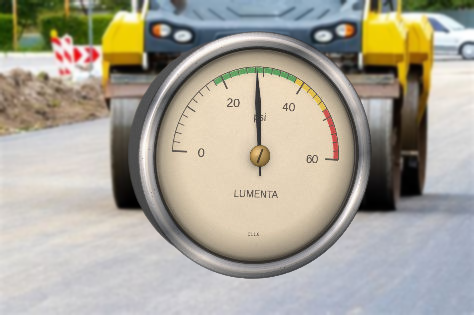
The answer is {"value": 28, "unit": "psi"}
